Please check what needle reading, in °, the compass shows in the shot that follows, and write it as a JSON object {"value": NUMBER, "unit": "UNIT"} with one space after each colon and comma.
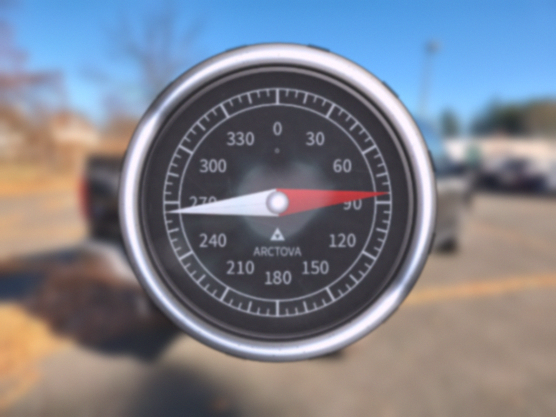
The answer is {"value": 85, "unit": "°"}
